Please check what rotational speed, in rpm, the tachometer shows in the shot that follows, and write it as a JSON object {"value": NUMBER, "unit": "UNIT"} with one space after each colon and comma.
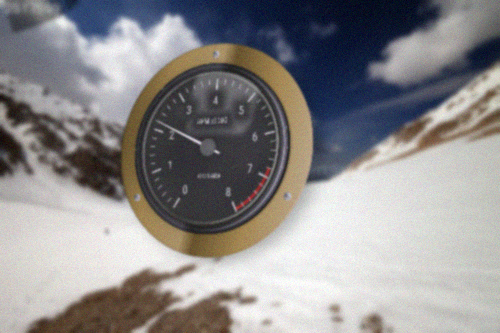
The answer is {"value": 2200, "unit": "rpm"}
